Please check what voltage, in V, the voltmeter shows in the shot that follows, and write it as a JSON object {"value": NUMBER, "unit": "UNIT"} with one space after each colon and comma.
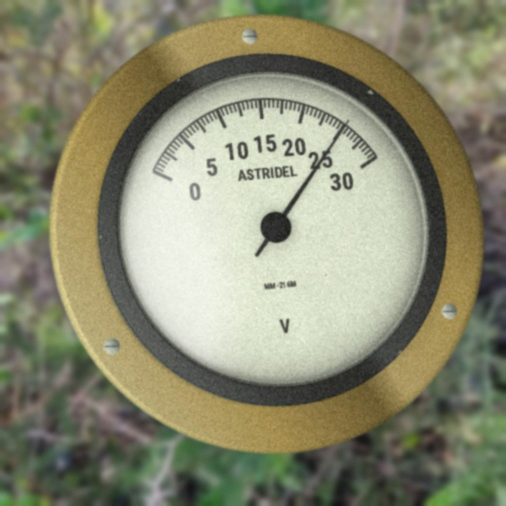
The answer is {"value": 25, "unit": "V"}
